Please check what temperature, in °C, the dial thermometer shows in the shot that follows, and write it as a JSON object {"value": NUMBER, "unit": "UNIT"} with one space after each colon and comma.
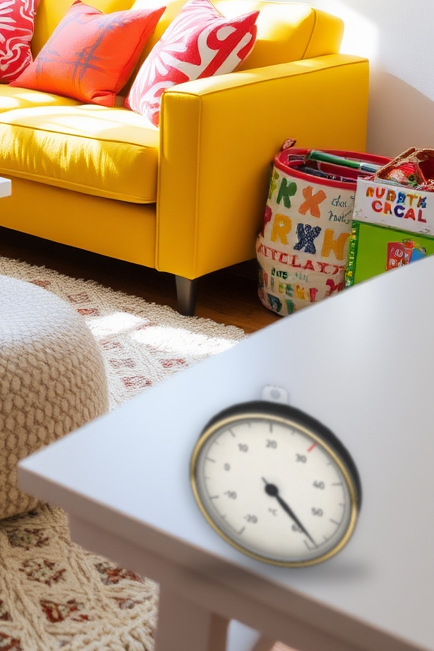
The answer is {"value": 57.5, "unit": "°C"}
